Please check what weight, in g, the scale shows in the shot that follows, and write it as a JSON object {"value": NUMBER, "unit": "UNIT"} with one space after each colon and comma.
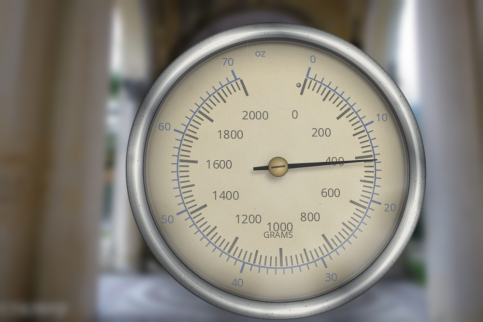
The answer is {"value": 420, "unit": "g"}
